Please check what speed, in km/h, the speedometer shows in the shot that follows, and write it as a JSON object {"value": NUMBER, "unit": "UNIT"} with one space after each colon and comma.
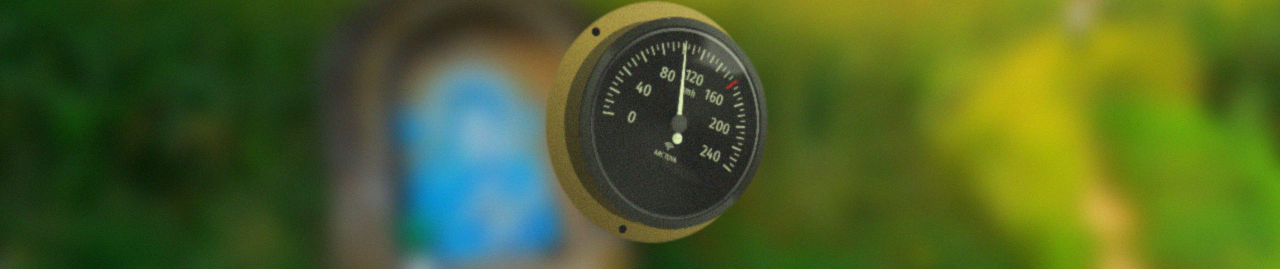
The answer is {"value": 100, "unit": "km/h"}
